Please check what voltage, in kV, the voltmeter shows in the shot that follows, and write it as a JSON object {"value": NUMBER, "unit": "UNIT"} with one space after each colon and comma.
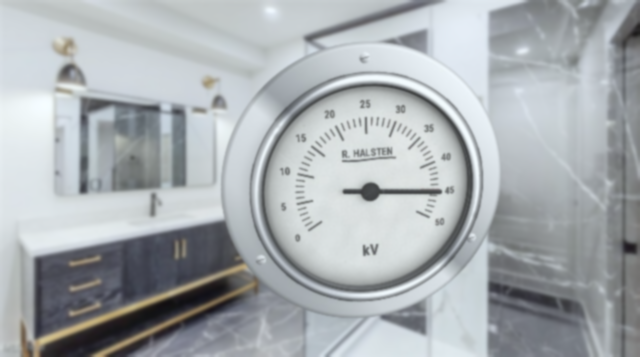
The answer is {"value": 45, "unit": "kV"}
